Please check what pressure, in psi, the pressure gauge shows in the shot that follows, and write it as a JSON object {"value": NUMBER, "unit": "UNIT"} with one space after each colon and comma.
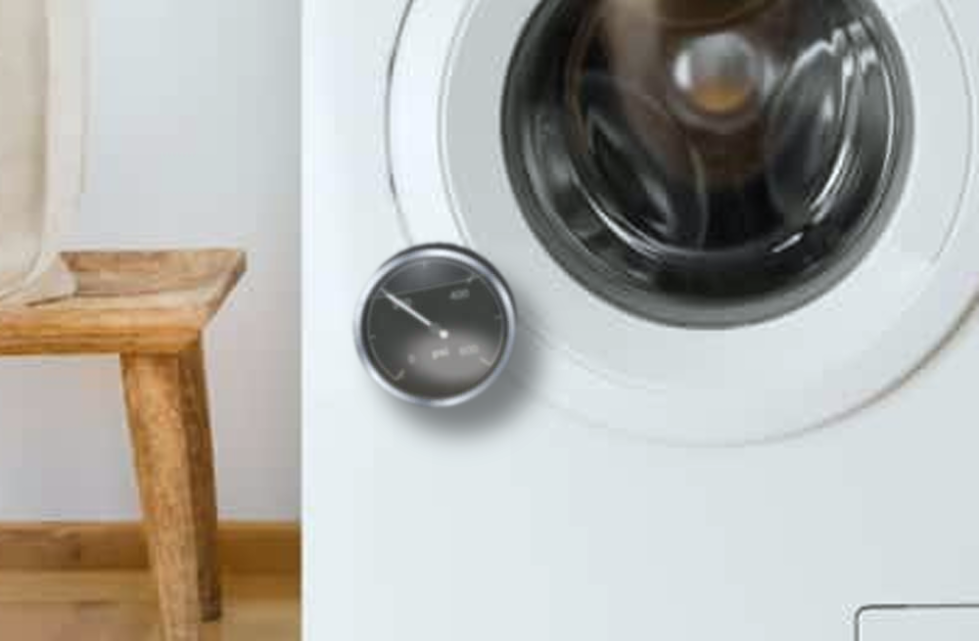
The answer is {"value": 200, "unit": "psi"}
